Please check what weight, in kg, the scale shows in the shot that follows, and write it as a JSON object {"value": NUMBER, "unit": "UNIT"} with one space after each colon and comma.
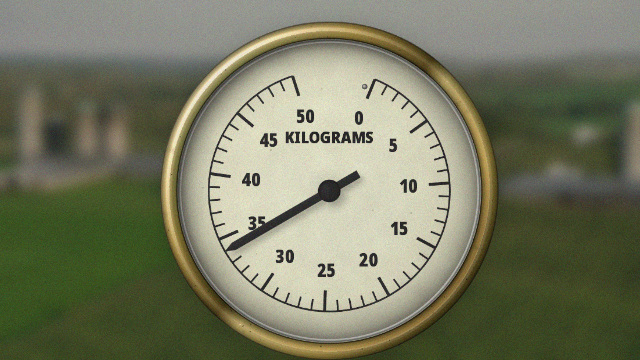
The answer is {"value": 34, "unit": "kg"}
